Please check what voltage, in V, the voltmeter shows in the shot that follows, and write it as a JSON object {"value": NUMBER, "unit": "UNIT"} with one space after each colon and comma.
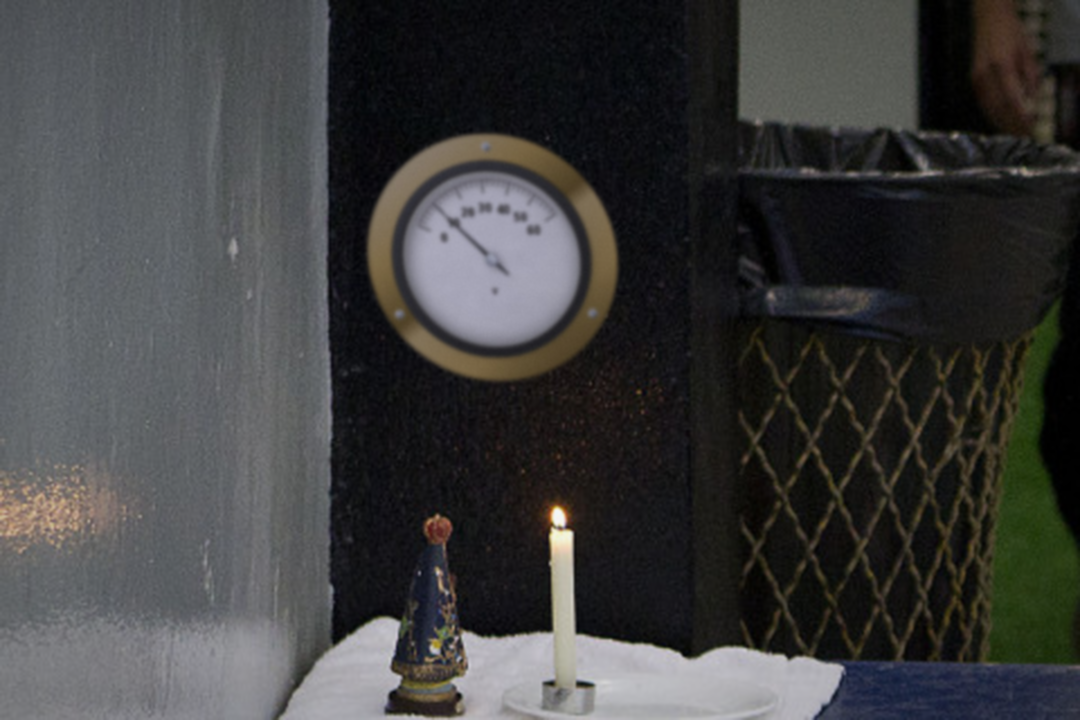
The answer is {"value": 10, "unit": "V"}
